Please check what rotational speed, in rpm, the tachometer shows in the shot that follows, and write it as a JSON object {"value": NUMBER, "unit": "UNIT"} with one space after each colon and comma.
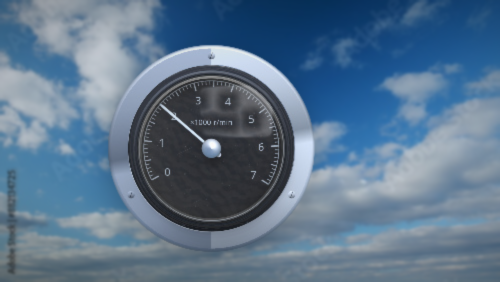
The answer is {"value": 2000, "unit": "rpm"}
